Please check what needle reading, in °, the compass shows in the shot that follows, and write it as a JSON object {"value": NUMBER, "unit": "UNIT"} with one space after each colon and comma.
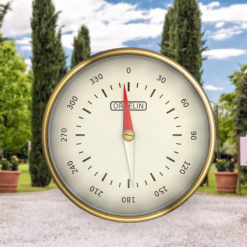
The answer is {"value": 355, "unit": "°"}
